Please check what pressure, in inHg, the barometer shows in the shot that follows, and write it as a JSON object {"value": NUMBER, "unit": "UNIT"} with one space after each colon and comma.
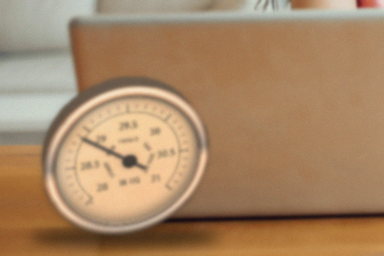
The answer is {"value": 28.9, "unit": "inHg"}
